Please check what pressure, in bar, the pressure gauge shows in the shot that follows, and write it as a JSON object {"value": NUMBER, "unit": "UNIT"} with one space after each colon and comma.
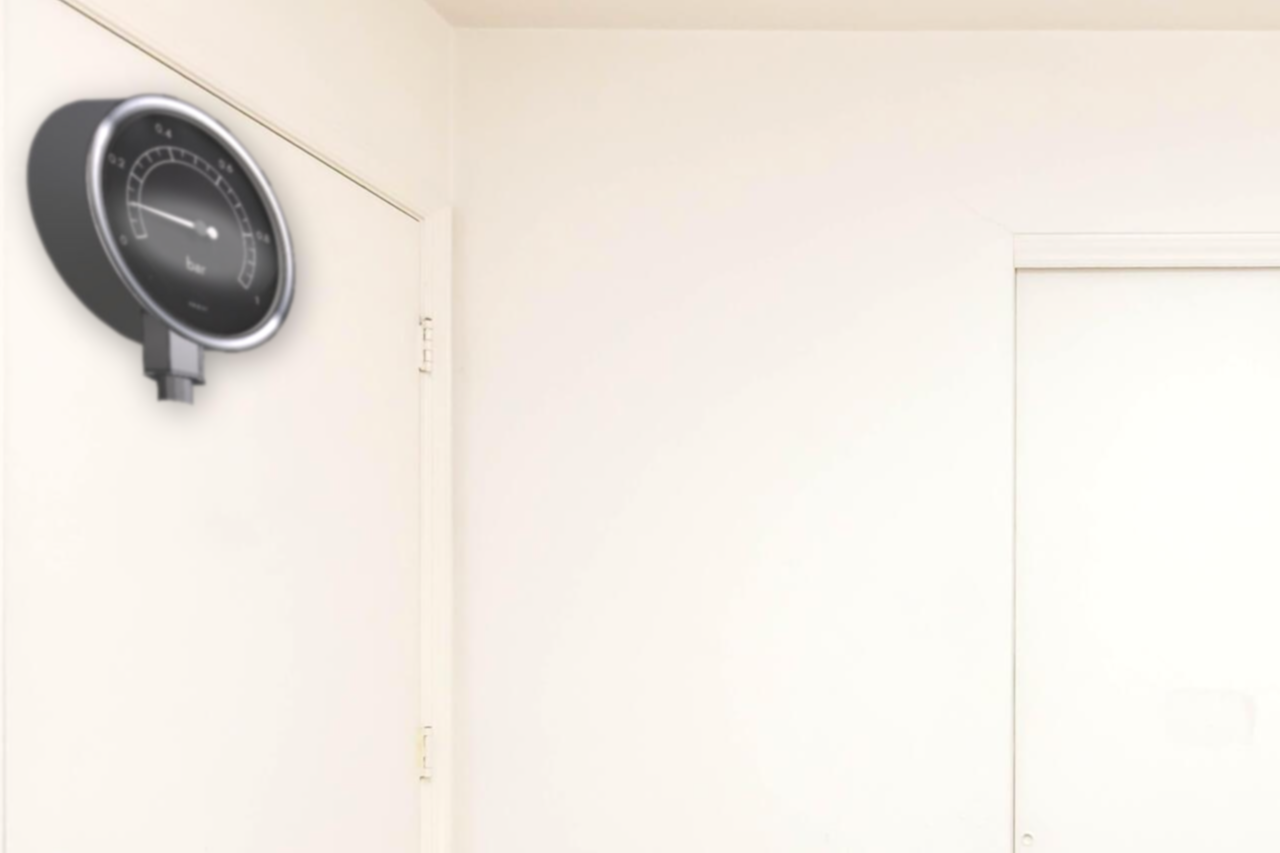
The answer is {"value": 0.1, "unit": "bar"}
